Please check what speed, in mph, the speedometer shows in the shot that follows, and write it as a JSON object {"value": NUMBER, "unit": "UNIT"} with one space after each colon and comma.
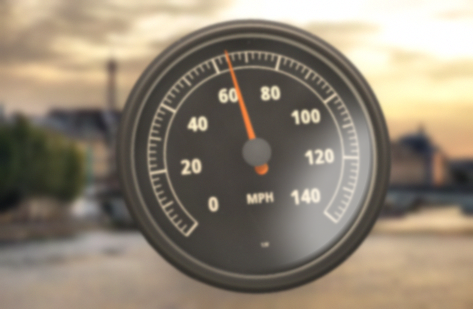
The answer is {"value": 64, "unit": "mph"}
